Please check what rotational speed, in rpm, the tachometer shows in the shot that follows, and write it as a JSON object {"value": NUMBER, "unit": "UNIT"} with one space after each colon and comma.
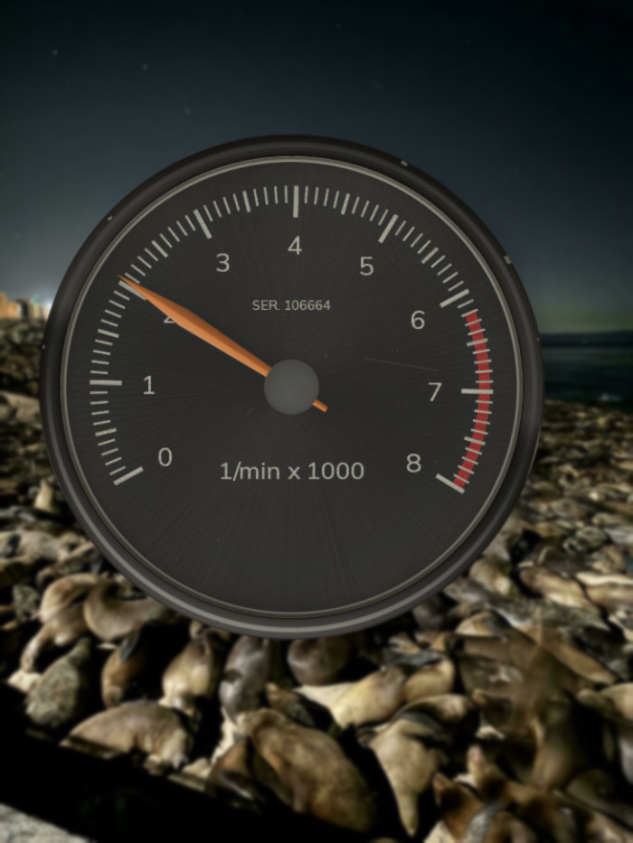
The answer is {"value": 2050, "unit": "rpm"}
